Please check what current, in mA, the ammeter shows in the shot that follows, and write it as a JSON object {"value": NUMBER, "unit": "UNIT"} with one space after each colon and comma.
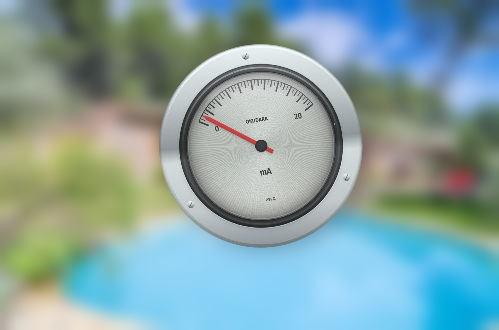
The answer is {"value": 1, "unit": "mA"}
